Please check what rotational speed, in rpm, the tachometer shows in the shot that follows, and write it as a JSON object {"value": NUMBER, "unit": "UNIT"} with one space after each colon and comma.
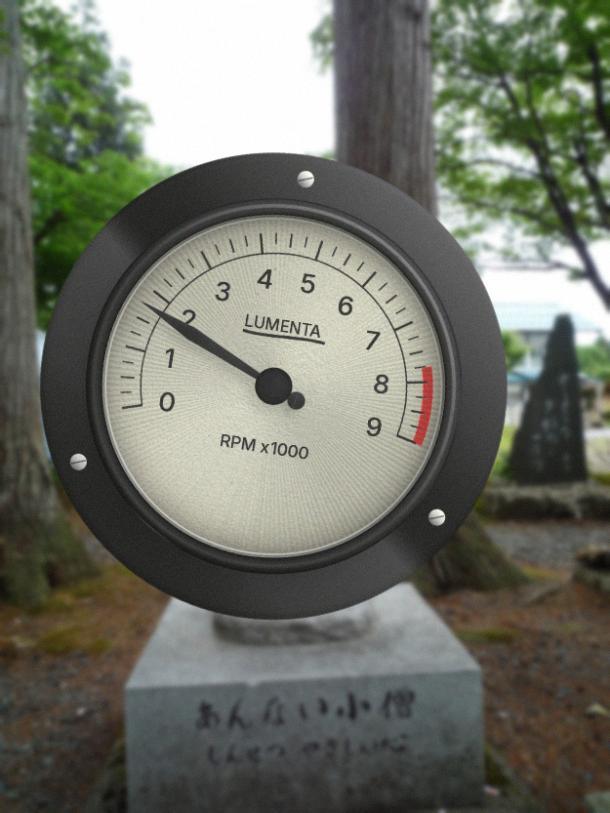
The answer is {"value": 1750, "unit": "rpm"}
